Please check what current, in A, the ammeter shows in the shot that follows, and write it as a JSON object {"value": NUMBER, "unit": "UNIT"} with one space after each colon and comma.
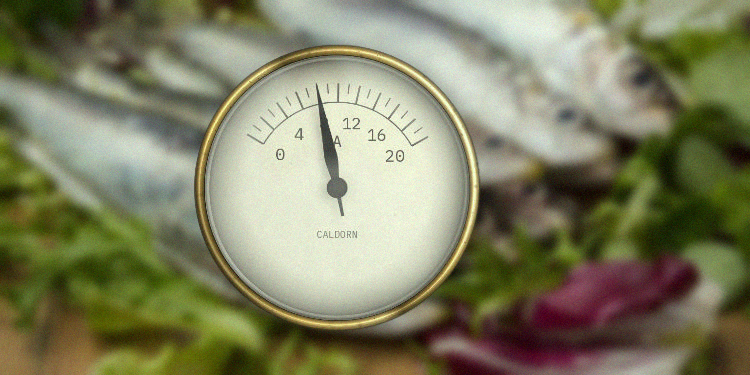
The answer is {"value": 8, "unit": "A"}
